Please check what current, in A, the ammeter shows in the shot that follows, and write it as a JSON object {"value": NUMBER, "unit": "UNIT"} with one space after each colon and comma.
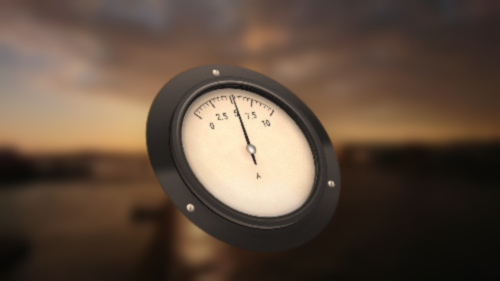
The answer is {"value": 5, "unit": "A"}
